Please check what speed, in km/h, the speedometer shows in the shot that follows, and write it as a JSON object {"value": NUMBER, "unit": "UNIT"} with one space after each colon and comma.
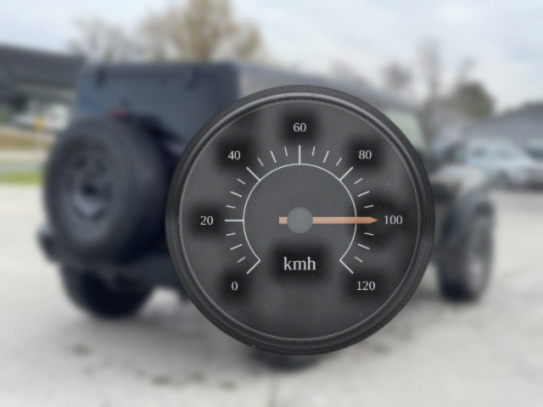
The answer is {"value": 100, "unit": "km/h"}
